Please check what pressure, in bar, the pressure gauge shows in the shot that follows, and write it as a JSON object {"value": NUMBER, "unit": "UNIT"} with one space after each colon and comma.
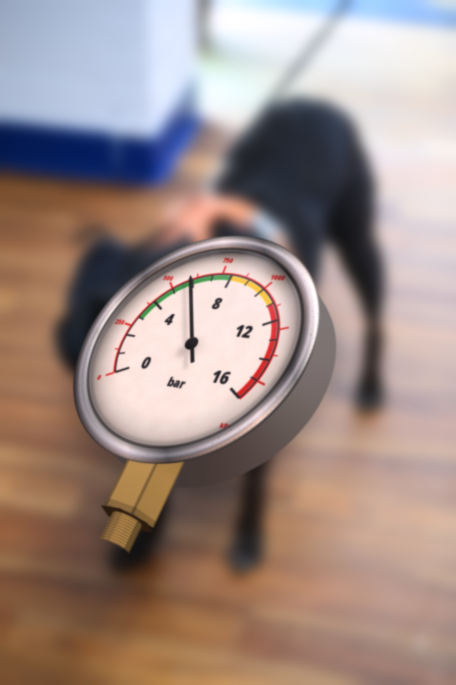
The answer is {"value": 6, "unit": "bar"}
